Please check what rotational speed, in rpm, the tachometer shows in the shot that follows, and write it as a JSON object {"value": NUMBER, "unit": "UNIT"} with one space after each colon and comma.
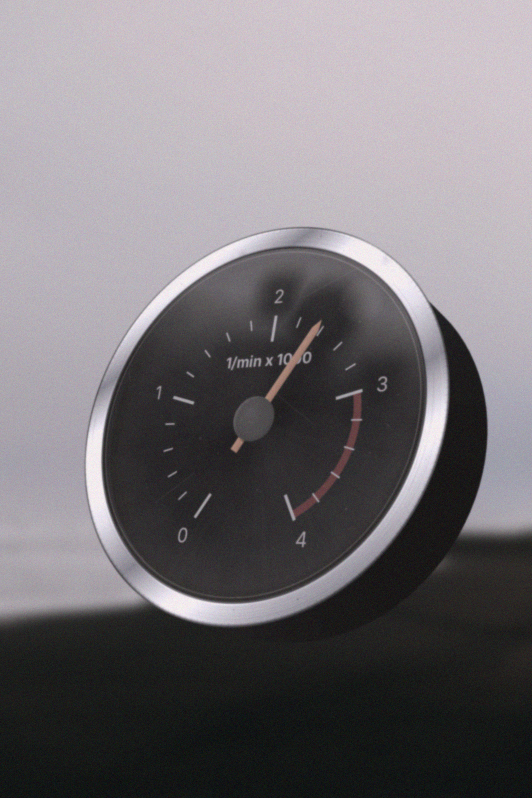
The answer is {"value": 2400, "unit": "rpm"}
